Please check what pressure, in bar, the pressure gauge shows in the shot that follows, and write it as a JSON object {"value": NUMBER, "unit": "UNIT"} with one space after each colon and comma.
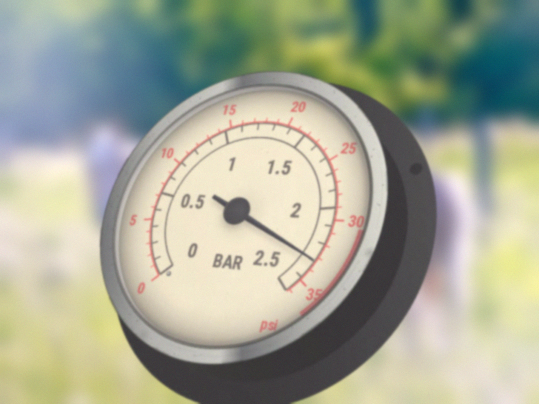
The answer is {"value": 2.3, "unit": "bar"}
